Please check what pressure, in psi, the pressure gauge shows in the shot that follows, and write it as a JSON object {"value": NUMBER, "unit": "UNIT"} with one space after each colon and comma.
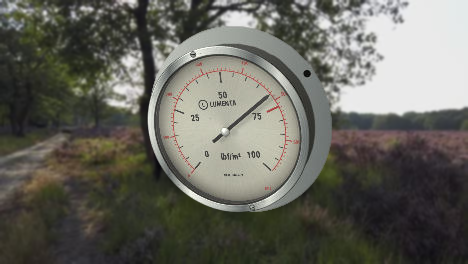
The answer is {"value": 70, "unit": "psi"}
